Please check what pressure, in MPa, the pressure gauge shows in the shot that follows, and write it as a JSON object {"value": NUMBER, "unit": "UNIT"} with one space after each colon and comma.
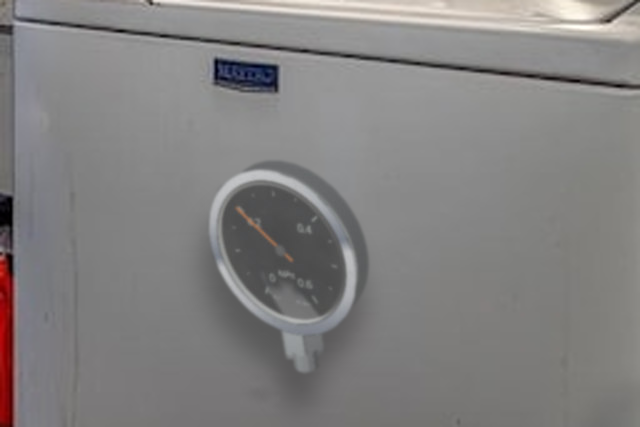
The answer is {"value": 0.2, "unit": "MPa"}
